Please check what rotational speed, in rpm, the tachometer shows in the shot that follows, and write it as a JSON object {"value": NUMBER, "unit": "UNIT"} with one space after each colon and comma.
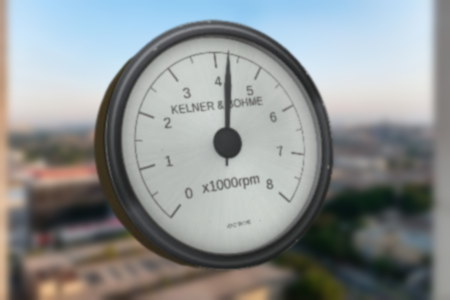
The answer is {"value": 4250, "unit": "rpm"}
